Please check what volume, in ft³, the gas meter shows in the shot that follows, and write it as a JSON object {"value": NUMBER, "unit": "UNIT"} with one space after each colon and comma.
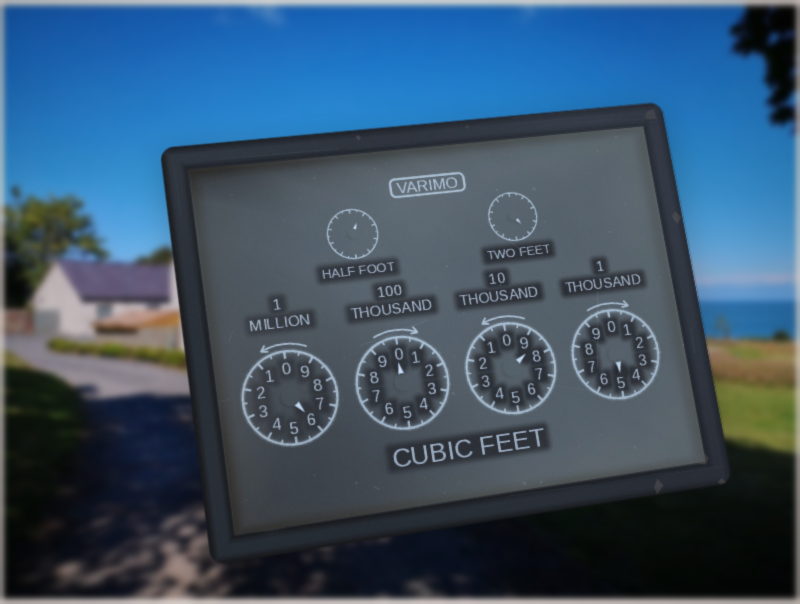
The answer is {"value": 598500, "unit": "ft³"}
